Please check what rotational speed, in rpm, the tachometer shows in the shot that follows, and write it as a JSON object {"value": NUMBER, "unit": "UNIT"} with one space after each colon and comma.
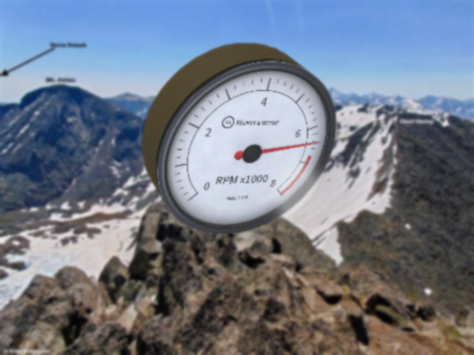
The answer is {"value": 6400, "unit": "rpm"}
